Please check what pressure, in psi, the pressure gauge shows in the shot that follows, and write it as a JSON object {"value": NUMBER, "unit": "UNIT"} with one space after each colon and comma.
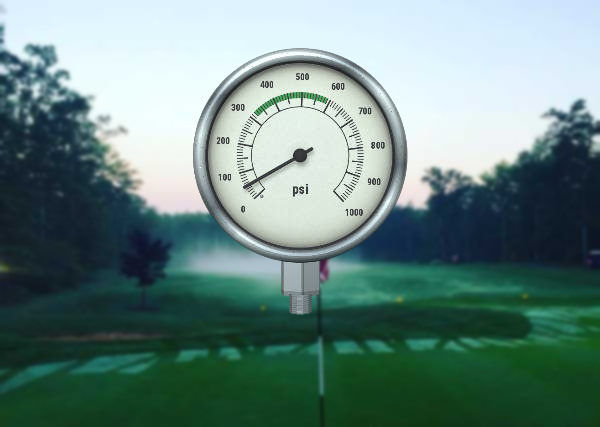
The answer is {"value": 50, "unit": "psi"}
